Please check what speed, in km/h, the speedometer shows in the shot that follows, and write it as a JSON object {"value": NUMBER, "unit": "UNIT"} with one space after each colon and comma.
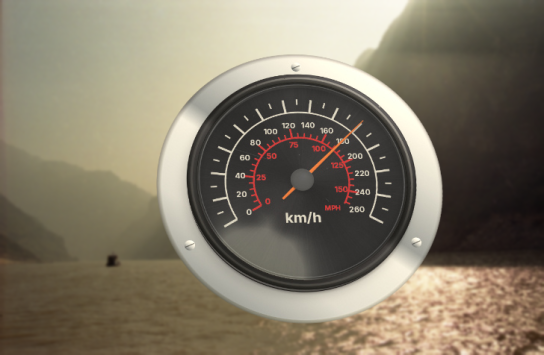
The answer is {"value": 180, "unit": "km/h"}
